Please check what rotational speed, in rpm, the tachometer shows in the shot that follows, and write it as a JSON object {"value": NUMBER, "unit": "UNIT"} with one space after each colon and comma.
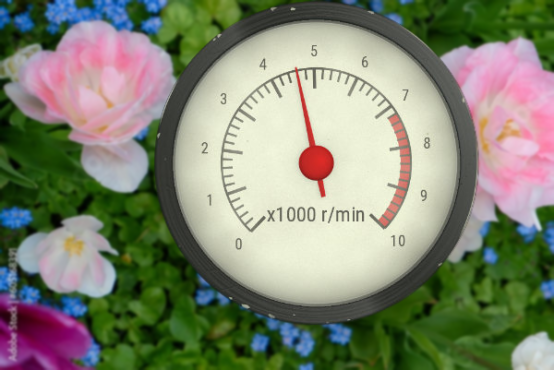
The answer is {"value": 4600, "unit": "rpm"}
